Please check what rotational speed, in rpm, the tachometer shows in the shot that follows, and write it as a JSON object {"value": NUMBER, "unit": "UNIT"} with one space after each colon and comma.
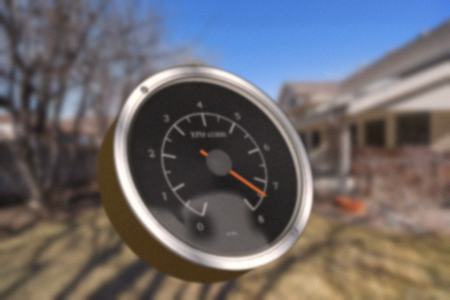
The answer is {"value": 7500, "unit": "rpm"}
